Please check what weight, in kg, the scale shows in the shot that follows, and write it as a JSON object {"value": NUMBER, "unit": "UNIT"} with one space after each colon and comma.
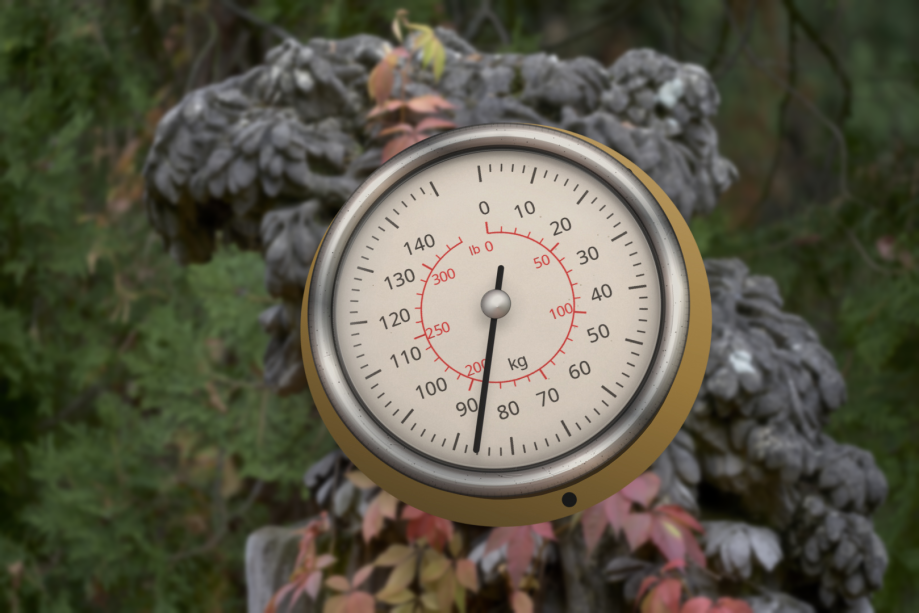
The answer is {"value": 86, "unit": "kg"}
